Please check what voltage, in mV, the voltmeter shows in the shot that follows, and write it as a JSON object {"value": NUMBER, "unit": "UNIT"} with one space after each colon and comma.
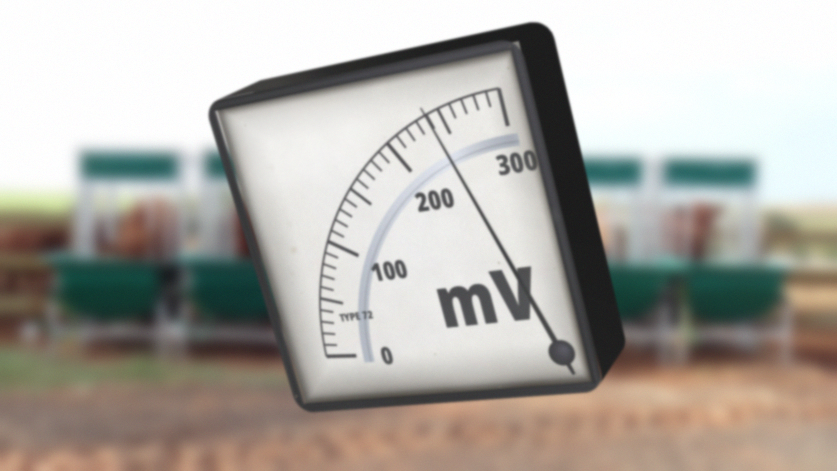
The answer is {"value": 240, "unit": "mV"}
